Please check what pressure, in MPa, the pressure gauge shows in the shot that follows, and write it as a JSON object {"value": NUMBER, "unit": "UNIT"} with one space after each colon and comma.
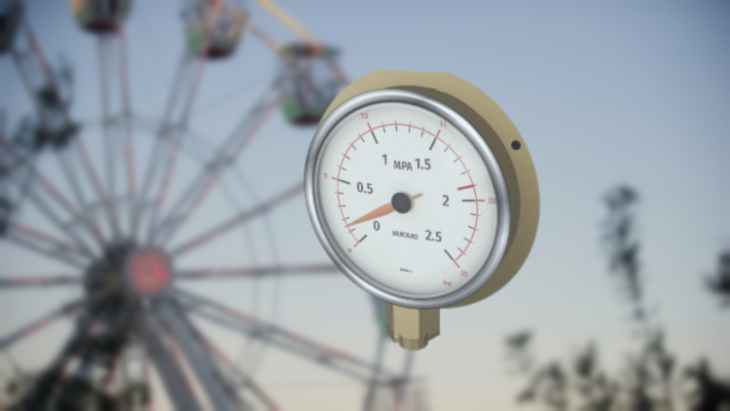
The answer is {"value": 0.15, "unit": "MPa"}
